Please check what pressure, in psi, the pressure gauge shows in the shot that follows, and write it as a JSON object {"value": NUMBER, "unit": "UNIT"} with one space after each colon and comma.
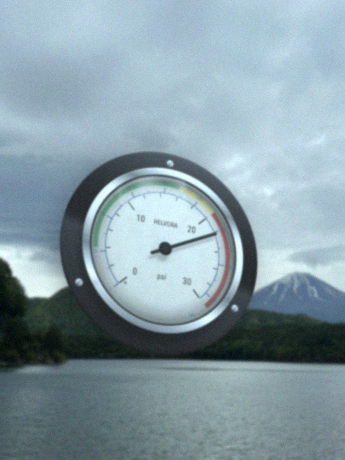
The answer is {"value": 22, "unit": "psi"}
